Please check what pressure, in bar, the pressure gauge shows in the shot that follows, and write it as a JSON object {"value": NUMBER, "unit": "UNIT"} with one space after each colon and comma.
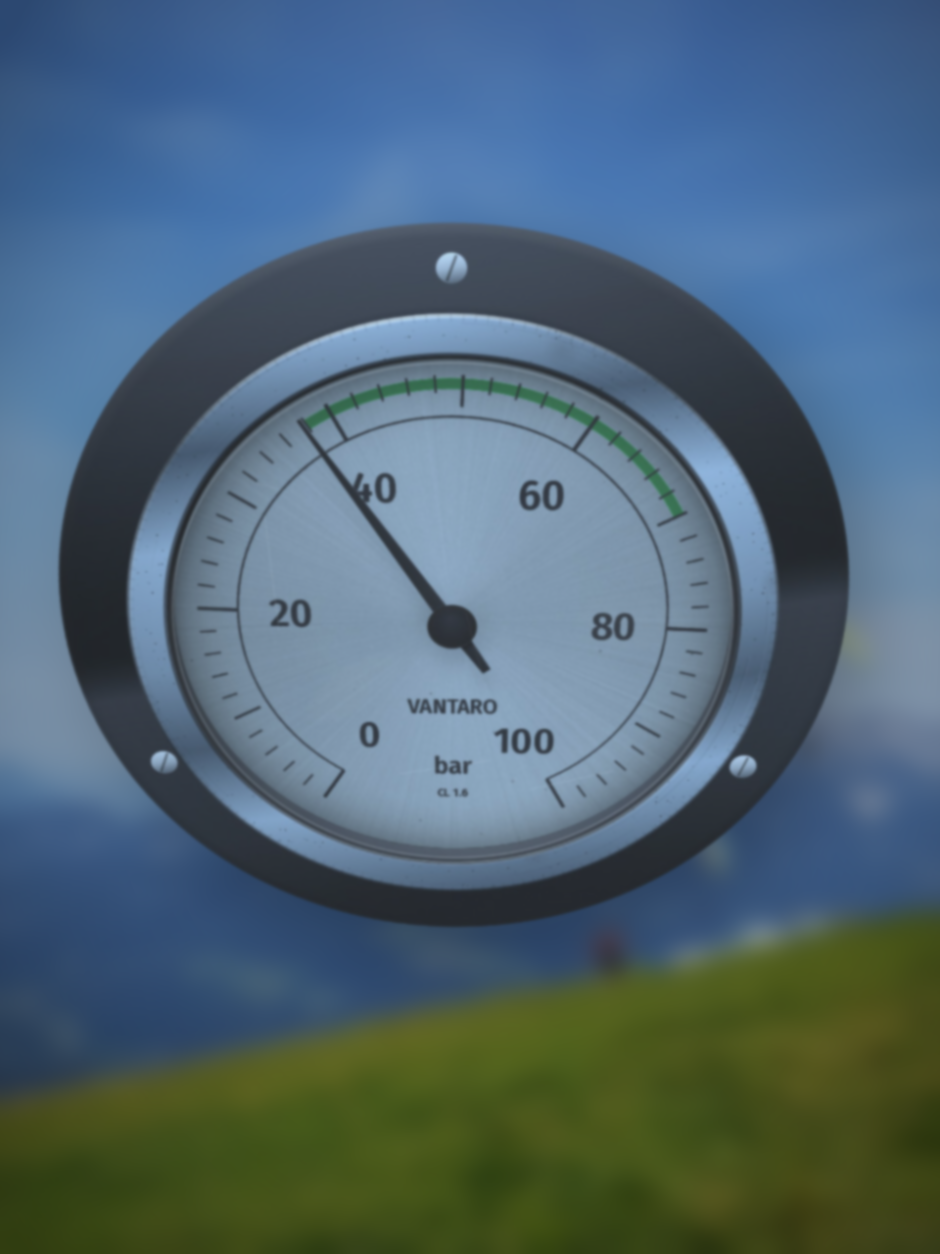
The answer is {"value": 38, "unit": "bar"}
